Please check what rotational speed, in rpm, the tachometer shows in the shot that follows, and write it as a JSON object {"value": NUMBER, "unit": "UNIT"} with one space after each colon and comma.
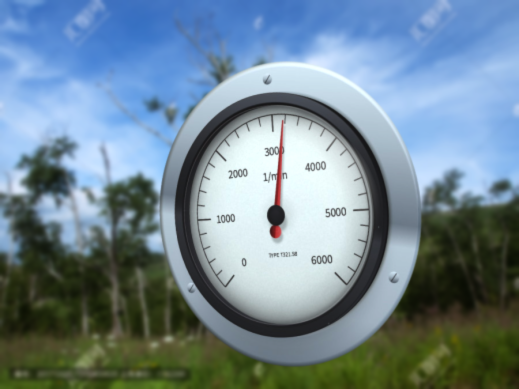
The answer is {"value": 3200, "unit": "rpm"}
